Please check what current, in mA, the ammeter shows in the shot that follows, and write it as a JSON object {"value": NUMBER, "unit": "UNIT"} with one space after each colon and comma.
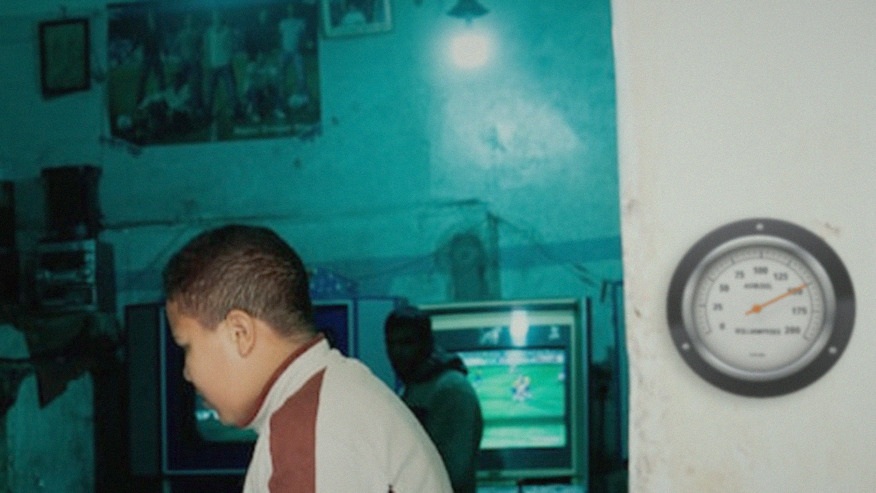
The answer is {"value": 150, "unit": "mA"}
